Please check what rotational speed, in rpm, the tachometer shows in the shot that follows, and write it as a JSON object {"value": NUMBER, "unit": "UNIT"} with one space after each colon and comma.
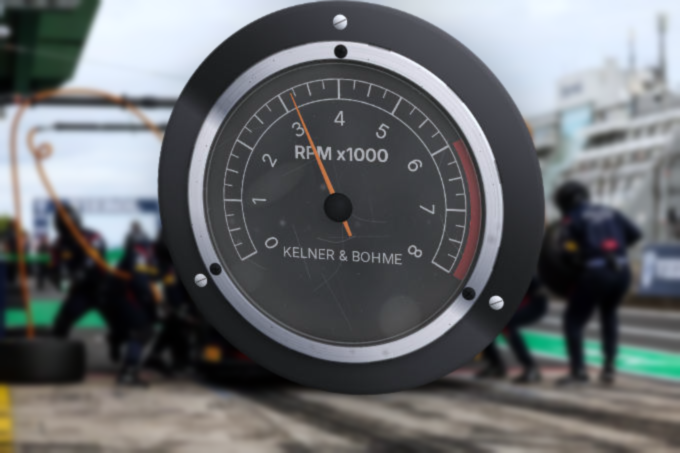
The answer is {"value": 3250, "unit": "rpm"}
